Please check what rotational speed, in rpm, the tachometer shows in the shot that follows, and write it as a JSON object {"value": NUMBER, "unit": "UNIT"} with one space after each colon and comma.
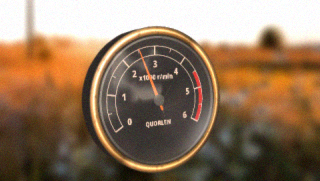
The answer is {"value": 2500, "unit": "rpm"}
